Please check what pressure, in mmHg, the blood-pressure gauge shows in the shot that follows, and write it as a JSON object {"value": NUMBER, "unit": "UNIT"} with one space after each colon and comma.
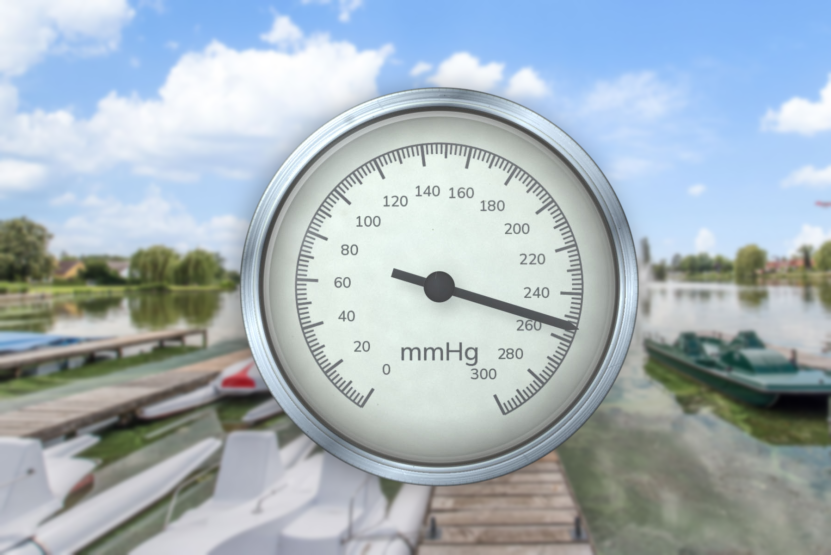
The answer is {"value": 254, "unit": "mmHg"}
